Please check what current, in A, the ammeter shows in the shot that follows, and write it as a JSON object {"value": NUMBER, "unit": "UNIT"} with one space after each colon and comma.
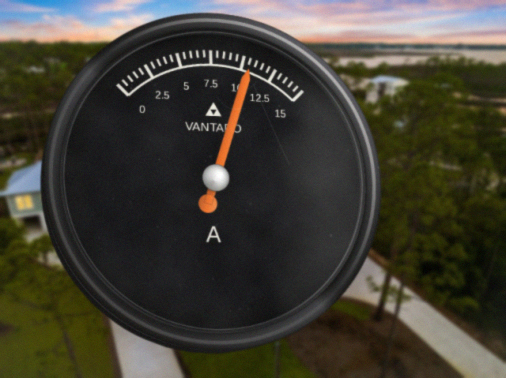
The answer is {"value": 10.5, "unit": "A"}
